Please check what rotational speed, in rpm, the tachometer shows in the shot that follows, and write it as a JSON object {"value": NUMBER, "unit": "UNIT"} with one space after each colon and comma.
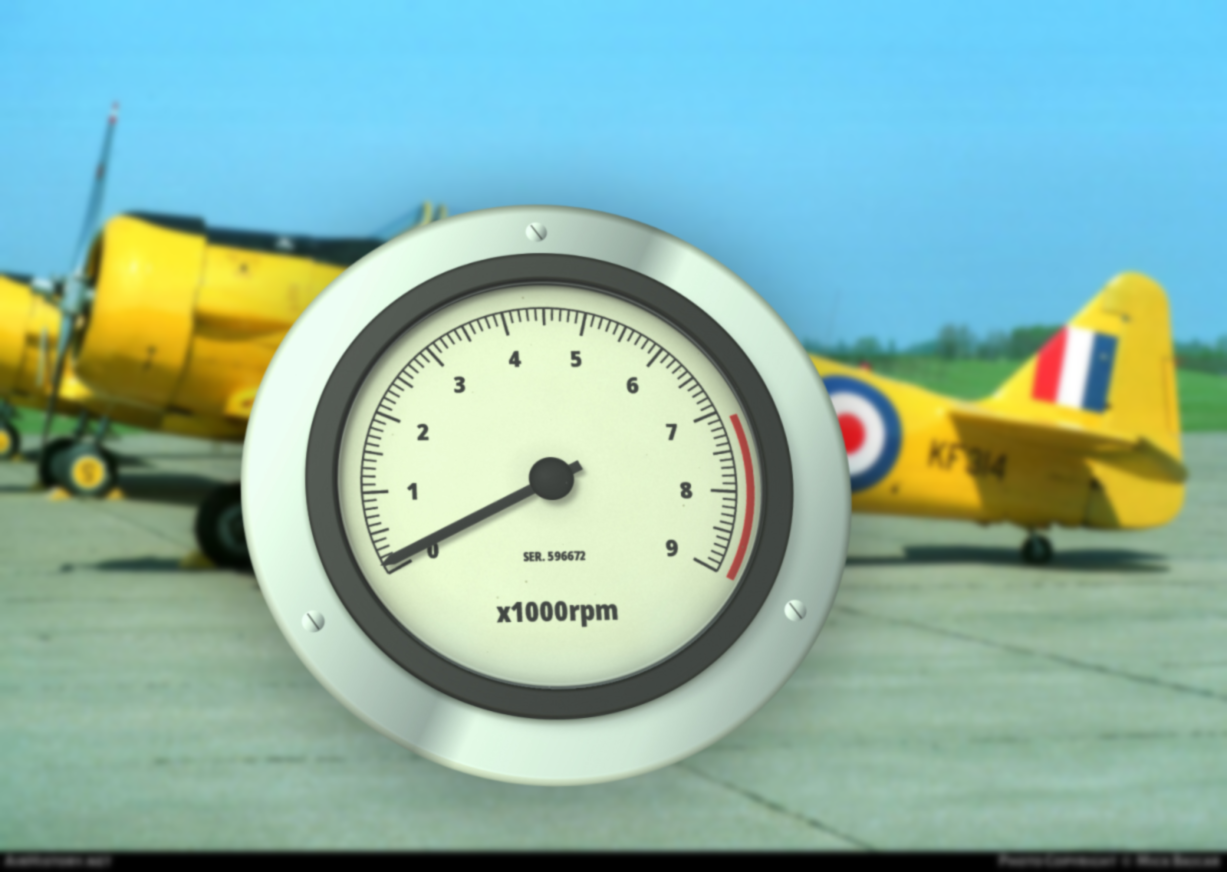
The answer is {"value": 100, "unit": "rpm"}
